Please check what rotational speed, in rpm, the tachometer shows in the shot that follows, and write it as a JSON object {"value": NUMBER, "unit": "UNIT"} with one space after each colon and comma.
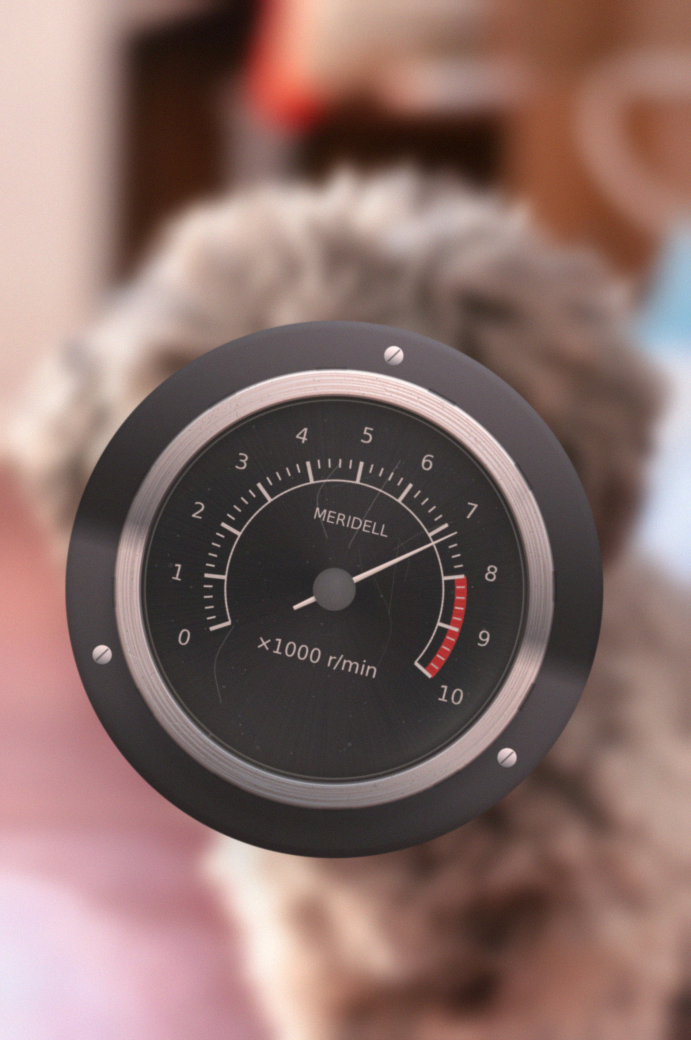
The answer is {"value": 7200, "unit": "rpm"}
